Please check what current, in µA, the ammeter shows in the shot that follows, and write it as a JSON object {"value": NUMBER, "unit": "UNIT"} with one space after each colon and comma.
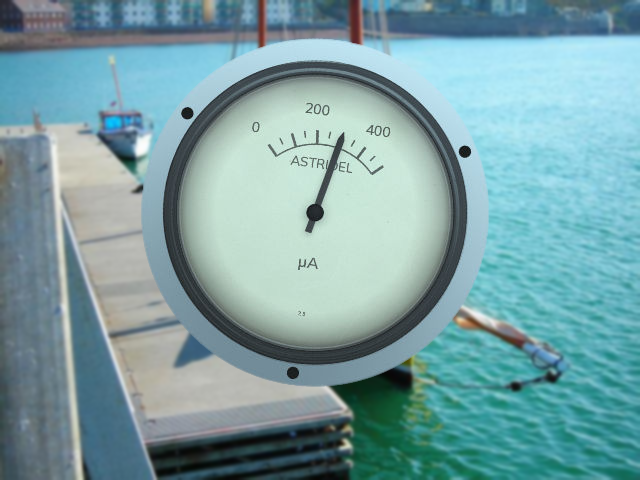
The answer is {"value": 300, "unit": "µA"}
